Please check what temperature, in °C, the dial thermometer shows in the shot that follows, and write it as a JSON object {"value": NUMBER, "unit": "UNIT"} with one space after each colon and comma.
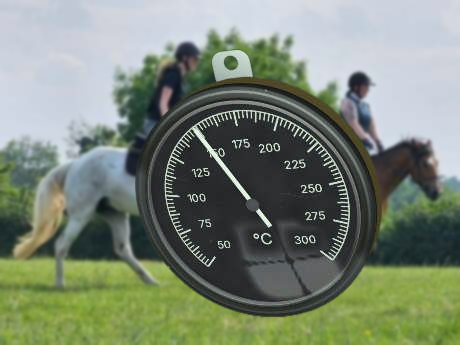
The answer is {"value": 150, "unit": "°C"}
